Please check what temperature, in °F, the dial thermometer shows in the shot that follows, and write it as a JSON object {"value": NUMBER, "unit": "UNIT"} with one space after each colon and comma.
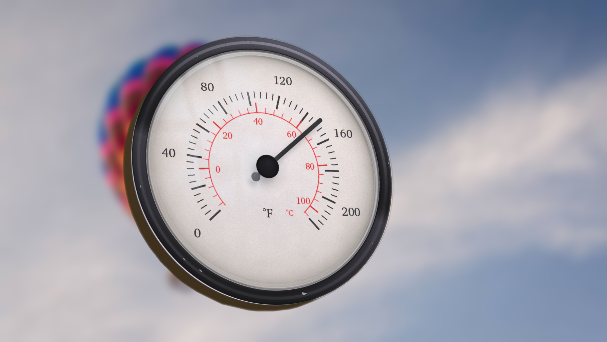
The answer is {"value": 148, "unit": "°F"}
